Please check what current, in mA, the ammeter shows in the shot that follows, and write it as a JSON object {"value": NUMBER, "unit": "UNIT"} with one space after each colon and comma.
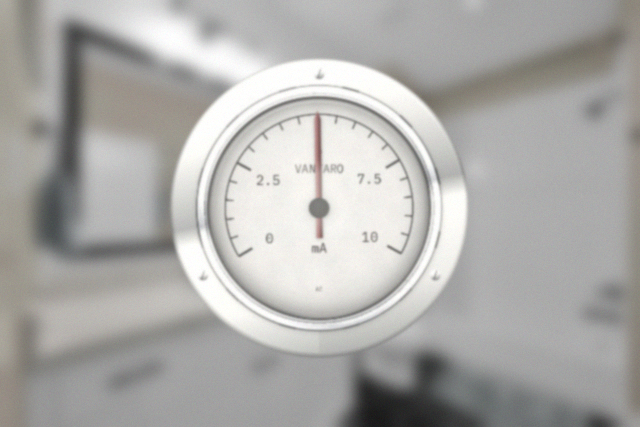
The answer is {"value": 5, "unit": "mA"}
